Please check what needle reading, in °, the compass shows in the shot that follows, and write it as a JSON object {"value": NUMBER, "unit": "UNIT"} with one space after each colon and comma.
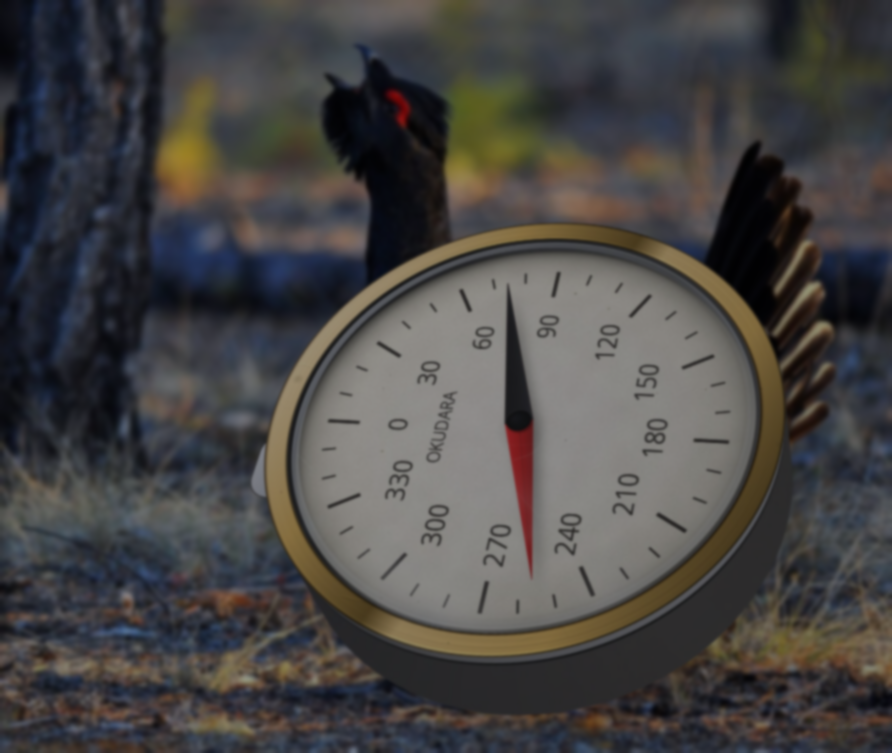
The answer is {"value": 255, "unit": "°"}
